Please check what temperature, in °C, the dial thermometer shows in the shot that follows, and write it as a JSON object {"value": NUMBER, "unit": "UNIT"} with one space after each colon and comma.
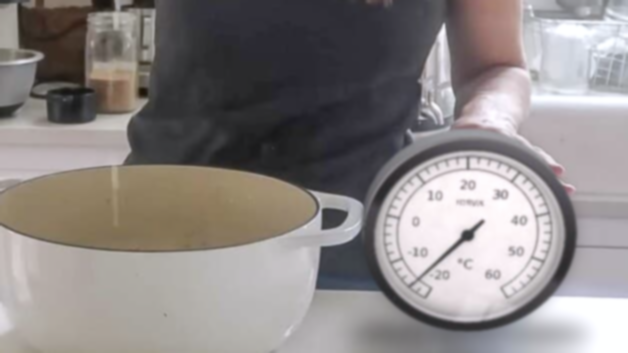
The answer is {"value": -16, "unit": "°C"}
